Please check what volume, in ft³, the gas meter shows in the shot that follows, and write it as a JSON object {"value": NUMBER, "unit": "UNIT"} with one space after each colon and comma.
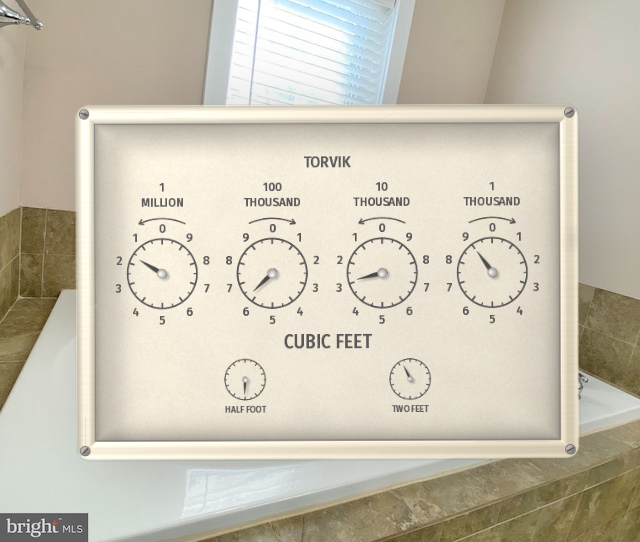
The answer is {"value": 162900, "unit": "ft³"}
